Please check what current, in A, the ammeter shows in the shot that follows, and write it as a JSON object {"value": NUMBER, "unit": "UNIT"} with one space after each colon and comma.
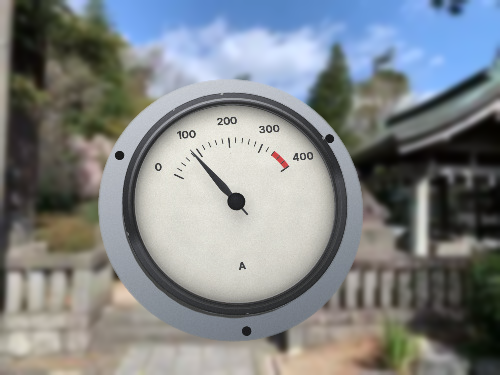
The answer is {"value": 80, "unit": "A"}
